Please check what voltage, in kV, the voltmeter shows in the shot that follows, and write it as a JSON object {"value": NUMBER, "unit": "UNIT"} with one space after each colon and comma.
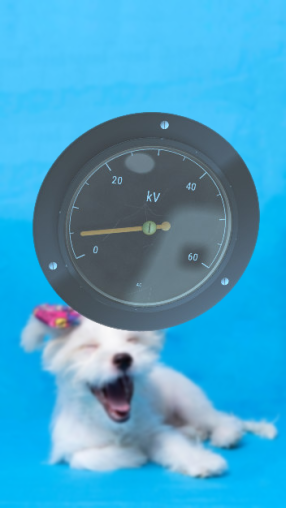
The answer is {"value": 5, "unit": "kV"}
